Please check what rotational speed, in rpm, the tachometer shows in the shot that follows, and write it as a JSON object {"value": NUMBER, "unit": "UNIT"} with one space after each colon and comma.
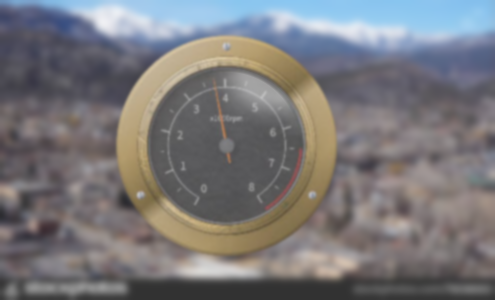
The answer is {"value": 3750, "unit": "rpm"}
